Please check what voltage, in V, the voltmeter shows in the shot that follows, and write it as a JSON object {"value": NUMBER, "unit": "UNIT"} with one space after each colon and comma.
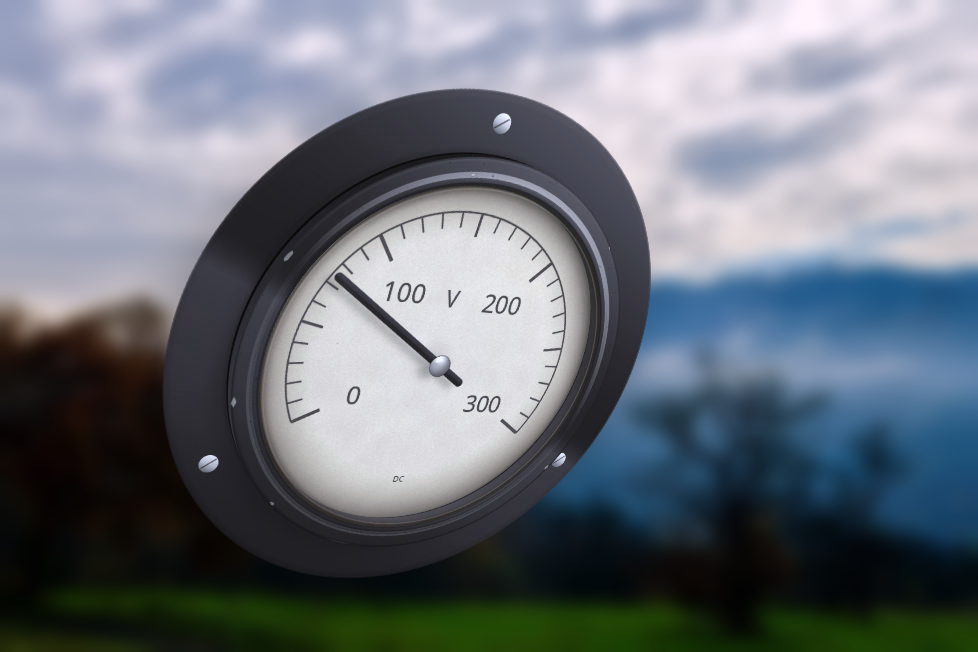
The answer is {"value": 75, "unit": "V"}
